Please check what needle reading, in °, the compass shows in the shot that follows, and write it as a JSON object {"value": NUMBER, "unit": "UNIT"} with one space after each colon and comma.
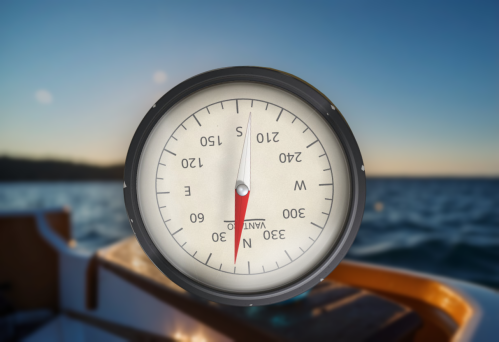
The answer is {"value": 10, "unit": "°"}
